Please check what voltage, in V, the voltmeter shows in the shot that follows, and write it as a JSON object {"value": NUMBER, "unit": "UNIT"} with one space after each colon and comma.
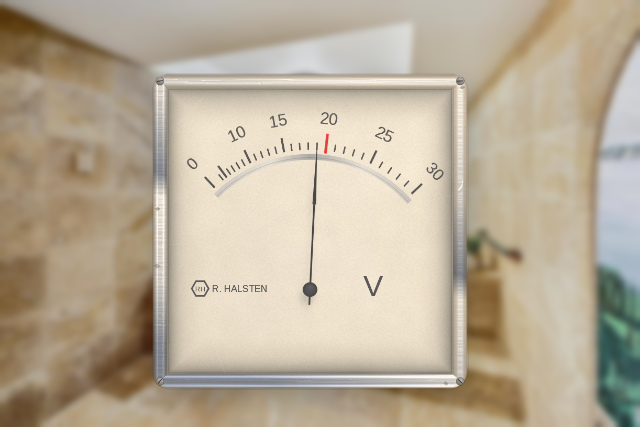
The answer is {"value": 19, "unit": "V"}
